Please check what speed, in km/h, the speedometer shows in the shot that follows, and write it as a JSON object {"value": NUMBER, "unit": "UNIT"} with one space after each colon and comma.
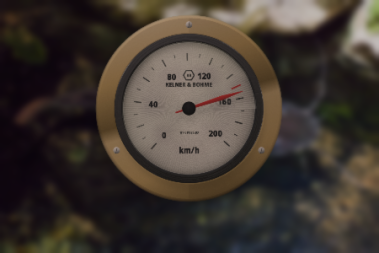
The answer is {"value": 155, "unit": "km/h"}
